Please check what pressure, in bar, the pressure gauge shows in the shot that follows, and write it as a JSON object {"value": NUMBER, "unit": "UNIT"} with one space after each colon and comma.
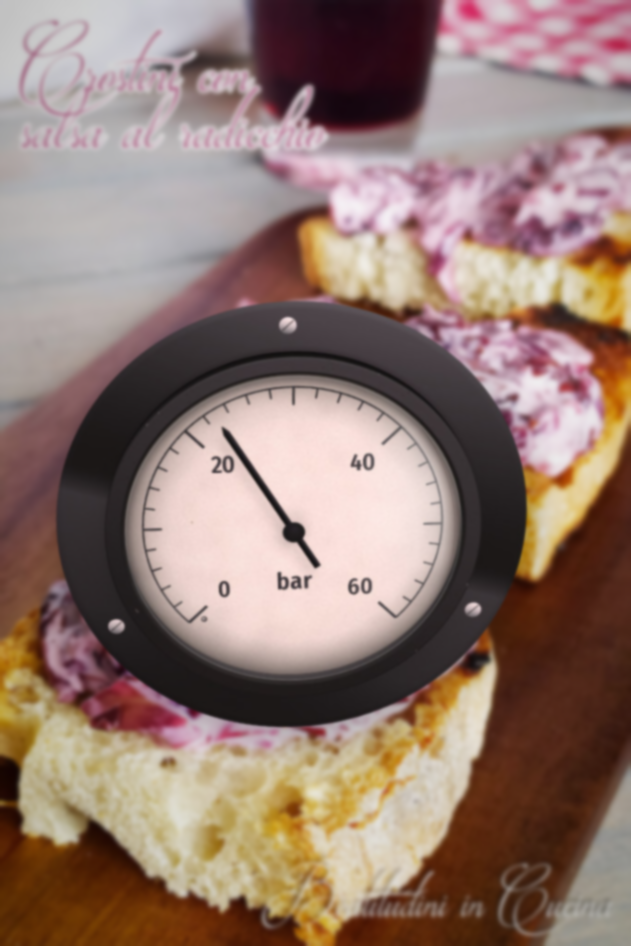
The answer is {"value": 23, "unit": "bar"}
